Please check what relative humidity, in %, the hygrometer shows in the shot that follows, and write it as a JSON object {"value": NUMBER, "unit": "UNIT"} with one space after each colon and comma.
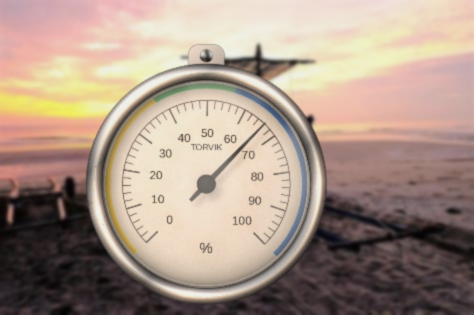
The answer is {"value": 66, "unit": "%"}
